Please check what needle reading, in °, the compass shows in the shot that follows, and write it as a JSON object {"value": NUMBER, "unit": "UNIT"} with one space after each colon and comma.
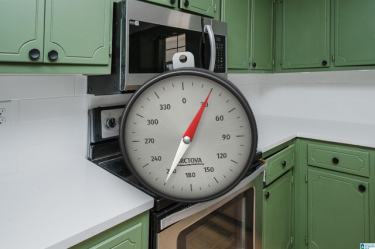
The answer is {"value": 30, "unit": "°"}
